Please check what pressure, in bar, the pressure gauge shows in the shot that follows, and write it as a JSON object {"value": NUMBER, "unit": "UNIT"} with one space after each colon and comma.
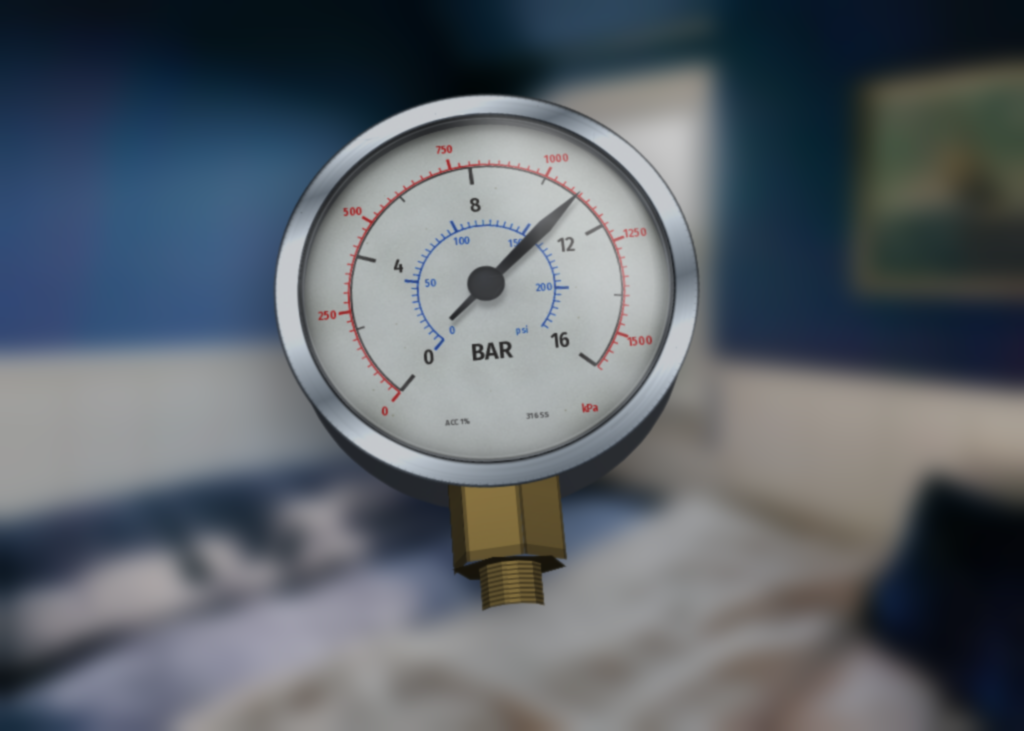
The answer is {"value": 11, "unit": "bar"}
